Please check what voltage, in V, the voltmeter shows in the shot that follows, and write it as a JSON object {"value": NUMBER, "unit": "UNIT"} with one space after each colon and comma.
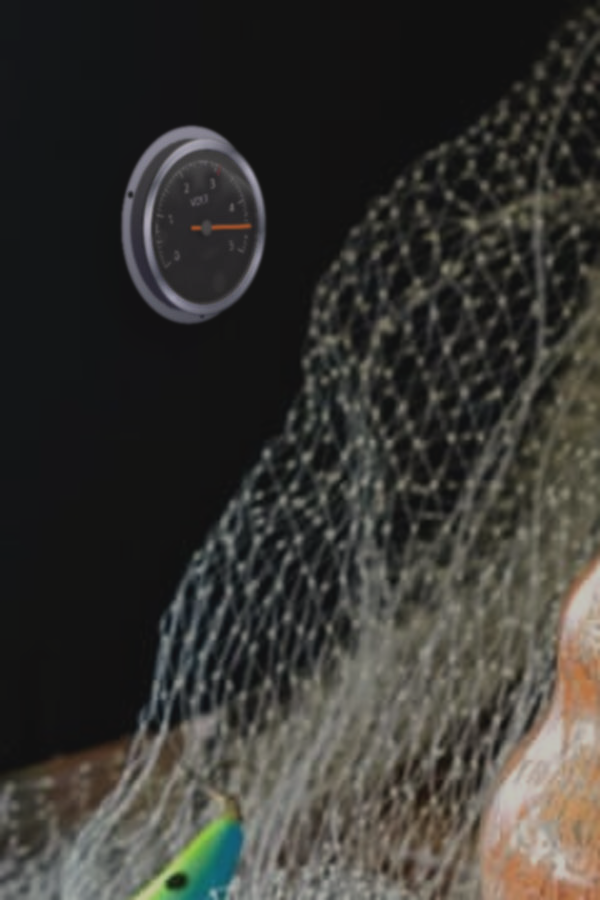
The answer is {"value": 4.5, "unit": "V"}
